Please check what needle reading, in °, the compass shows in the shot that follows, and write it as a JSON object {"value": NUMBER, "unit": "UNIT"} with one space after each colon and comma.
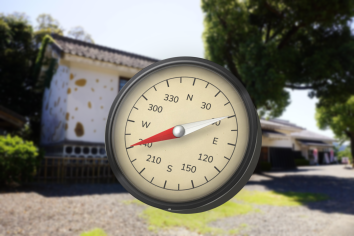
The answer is {"value": 240, "unit": "°"}
